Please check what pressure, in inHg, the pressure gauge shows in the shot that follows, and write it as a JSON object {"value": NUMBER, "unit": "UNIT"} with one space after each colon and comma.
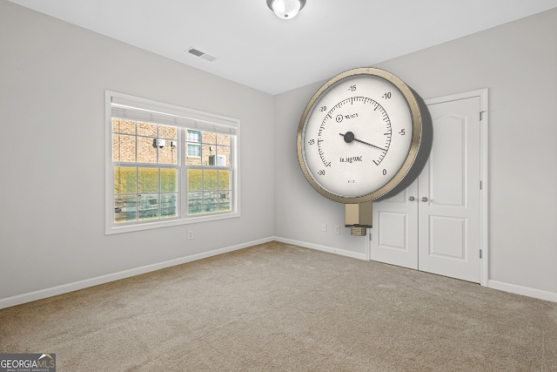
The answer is {"value": -2.5, "unit": "inHg"}
